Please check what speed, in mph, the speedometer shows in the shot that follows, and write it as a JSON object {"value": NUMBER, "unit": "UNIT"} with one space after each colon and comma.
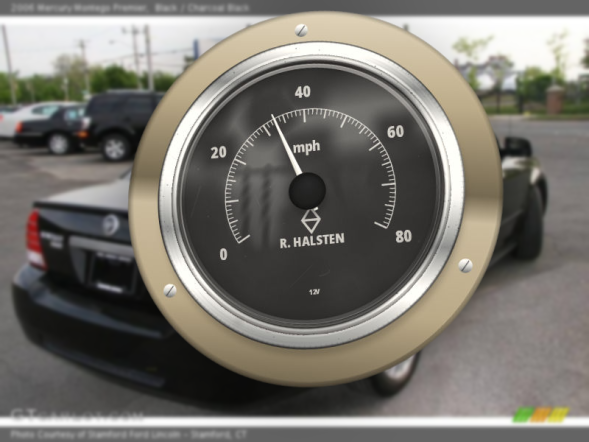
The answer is {"value": 33, "unit": "mph"}
